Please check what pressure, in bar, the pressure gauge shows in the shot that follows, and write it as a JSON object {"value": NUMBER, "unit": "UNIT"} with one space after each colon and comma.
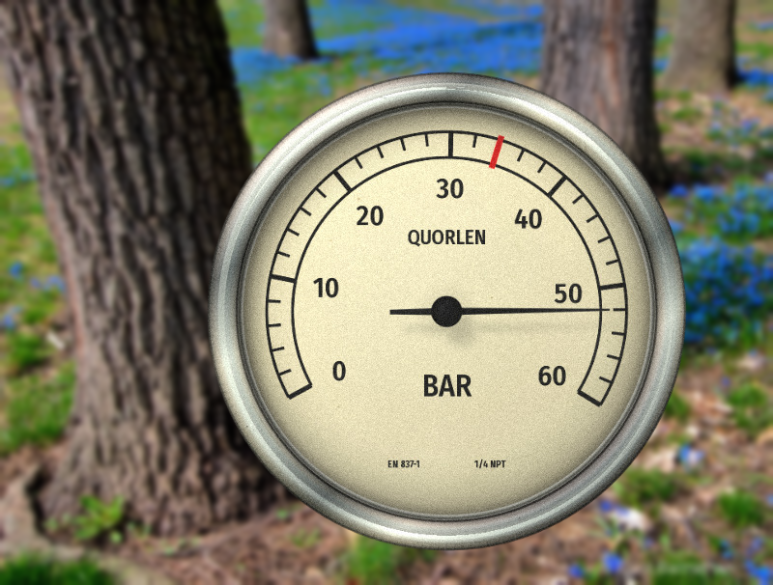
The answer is {"value": 52, "unit": "bar"}
